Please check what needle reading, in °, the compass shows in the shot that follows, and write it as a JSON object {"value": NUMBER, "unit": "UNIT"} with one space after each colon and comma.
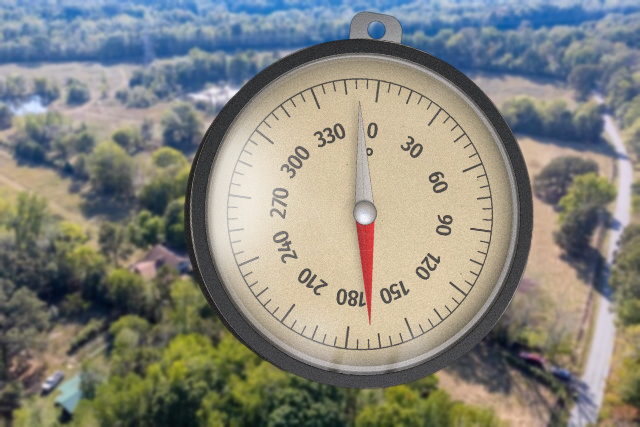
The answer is {"value": 170, "unit": "°"}
